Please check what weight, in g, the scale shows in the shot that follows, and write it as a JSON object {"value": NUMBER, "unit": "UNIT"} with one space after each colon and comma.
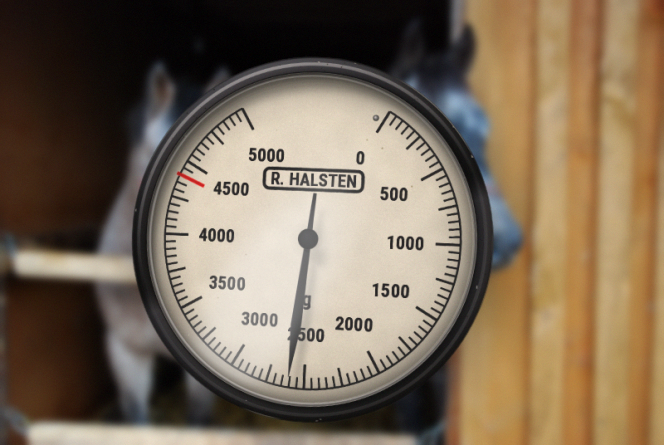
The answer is {"value": 2600, "unit": "g"}
